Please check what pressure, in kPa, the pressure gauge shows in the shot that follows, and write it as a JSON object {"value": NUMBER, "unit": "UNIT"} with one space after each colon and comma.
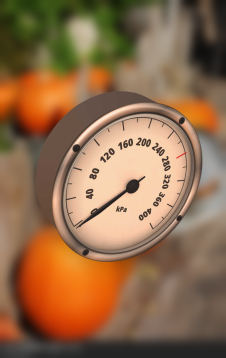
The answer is {"value": 0, "unit": "kPa"}
